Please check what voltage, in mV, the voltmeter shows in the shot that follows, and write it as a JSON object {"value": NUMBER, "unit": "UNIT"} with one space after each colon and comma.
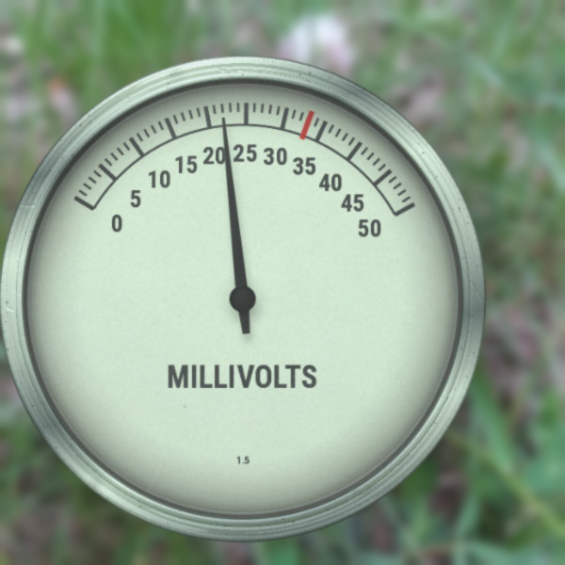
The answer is {"value": 22, "unit": "mV"}
